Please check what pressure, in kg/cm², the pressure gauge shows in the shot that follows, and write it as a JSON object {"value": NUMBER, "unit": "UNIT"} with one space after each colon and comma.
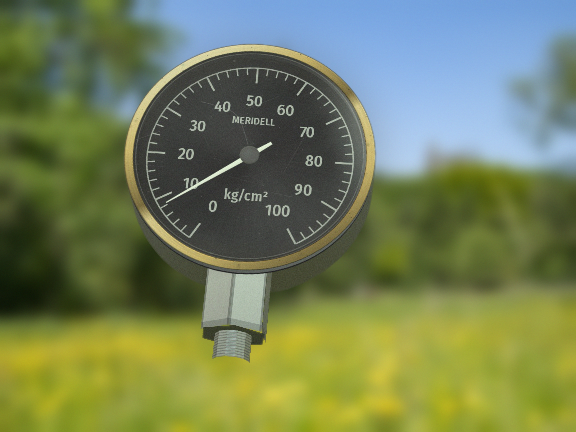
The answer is {"value": 8, "unit": "kg/cm²"}
